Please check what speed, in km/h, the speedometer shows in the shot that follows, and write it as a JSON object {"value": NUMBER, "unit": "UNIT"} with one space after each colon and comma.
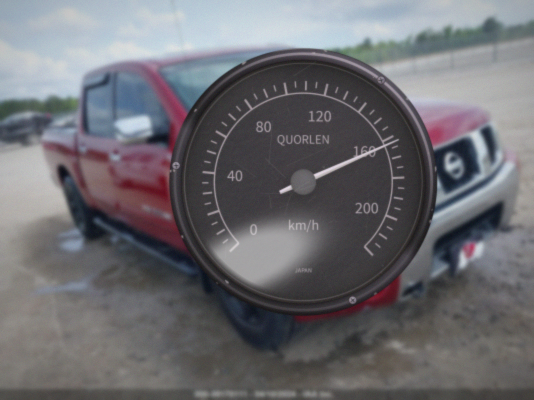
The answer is {"value": 162.5, "unit": "km/h"}
